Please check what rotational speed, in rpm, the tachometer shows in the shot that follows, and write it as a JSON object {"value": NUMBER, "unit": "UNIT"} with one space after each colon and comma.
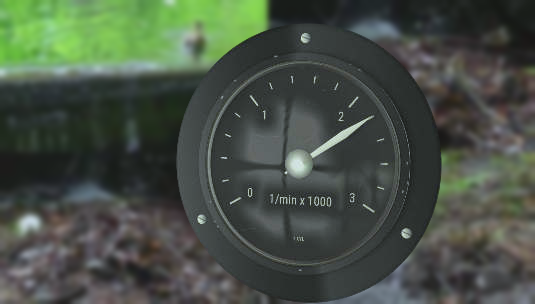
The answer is {"value": 2200, "unit": "rpm"}
